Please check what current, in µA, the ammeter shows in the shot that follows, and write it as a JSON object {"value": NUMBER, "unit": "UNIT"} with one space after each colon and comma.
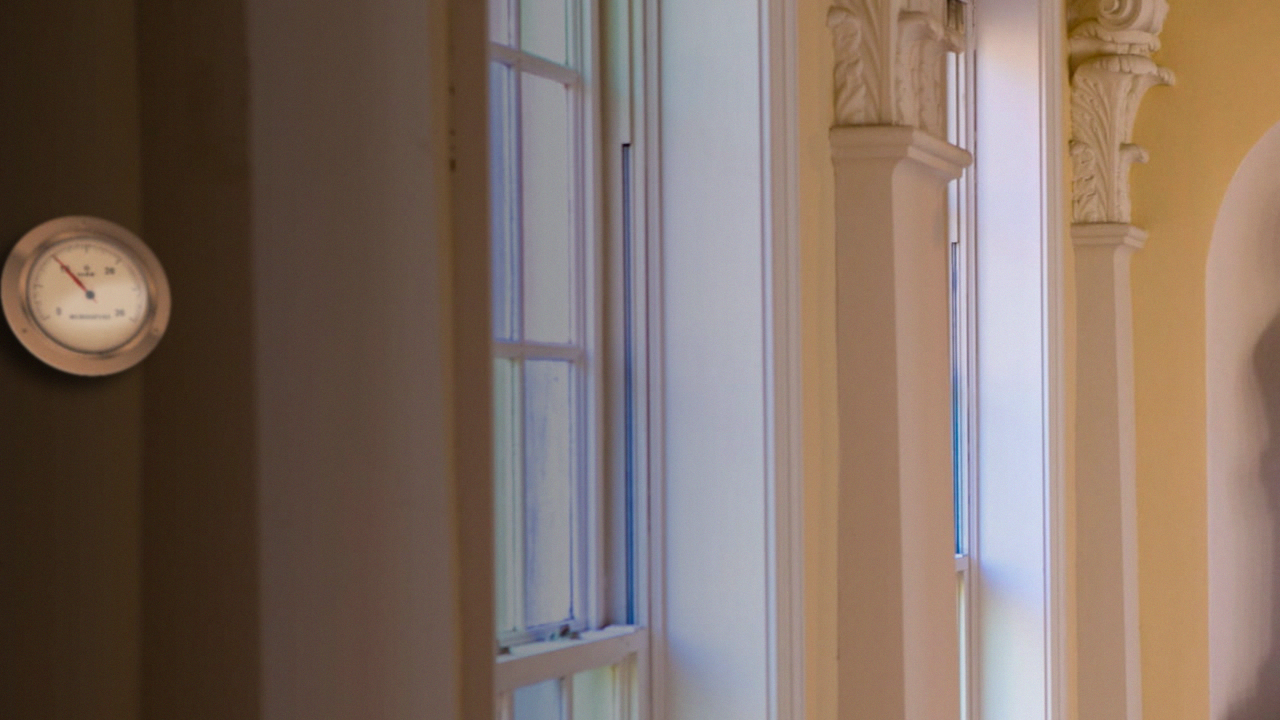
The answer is {"value": 10, "unit": "µA"}
